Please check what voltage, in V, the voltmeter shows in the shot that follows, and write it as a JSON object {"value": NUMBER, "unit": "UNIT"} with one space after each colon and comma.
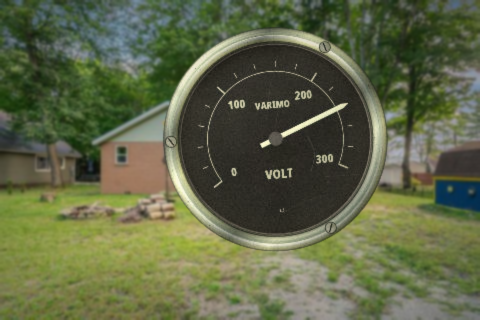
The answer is {"value": 240, "unit": "V"}
